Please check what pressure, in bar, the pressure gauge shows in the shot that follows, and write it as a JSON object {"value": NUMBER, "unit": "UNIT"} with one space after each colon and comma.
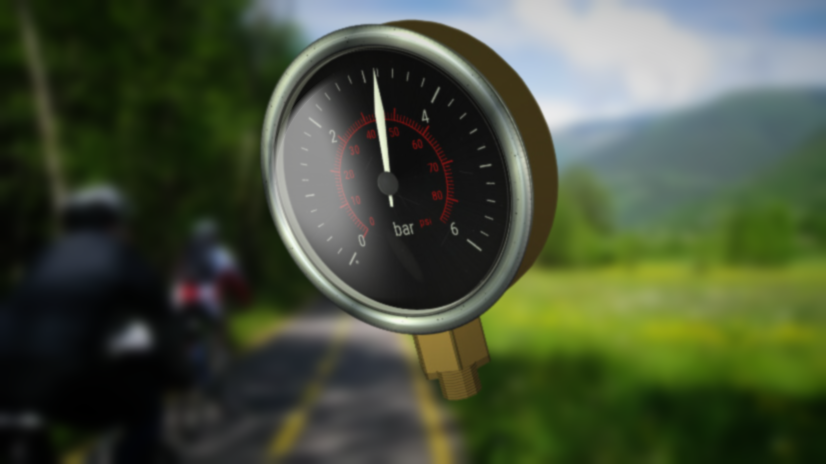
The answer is {"value": 3.2, "unit": "bar"}
